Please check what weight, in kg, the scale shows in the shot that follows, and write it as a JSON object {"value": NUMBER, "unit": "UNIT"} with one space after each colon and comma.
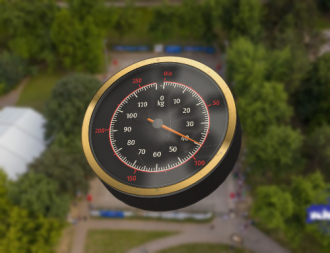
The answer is {"value": 40, "unit": "kg"}
